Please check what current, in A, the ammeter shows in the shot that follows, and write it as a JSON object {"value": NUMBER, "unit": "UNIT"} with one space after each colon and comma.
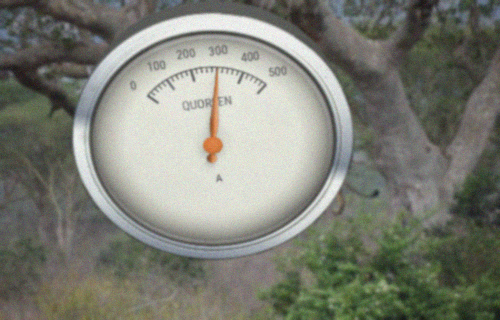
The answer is {"value": 300, "unit": "A"}
